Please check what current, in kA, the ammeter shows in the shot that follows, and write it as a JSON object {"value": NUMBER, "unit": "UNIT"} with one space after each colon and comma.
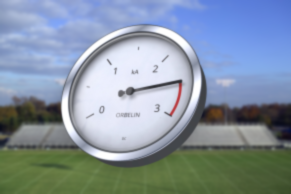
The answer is {"value": 2.5, "unit": "kA"}
